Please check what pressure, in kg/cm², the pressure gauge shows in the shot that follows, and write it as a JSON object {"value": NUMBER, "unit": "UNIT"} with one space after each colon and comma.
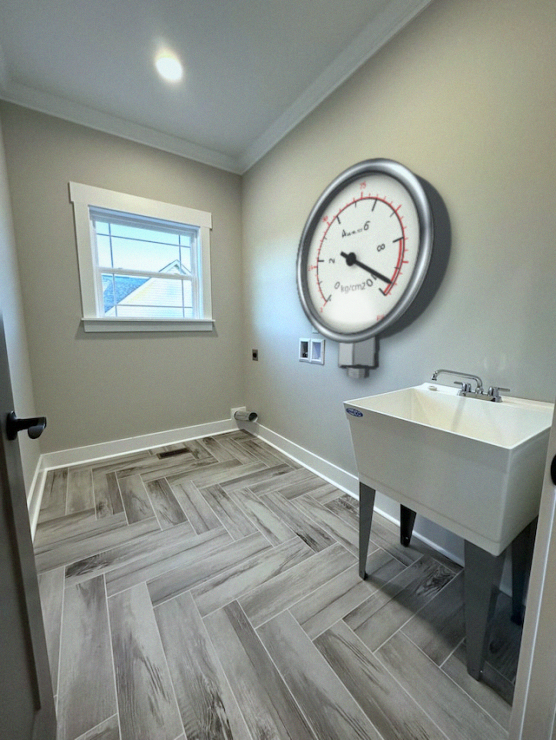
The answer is {"value": 9.5, "unit": "kg/cm²"}
